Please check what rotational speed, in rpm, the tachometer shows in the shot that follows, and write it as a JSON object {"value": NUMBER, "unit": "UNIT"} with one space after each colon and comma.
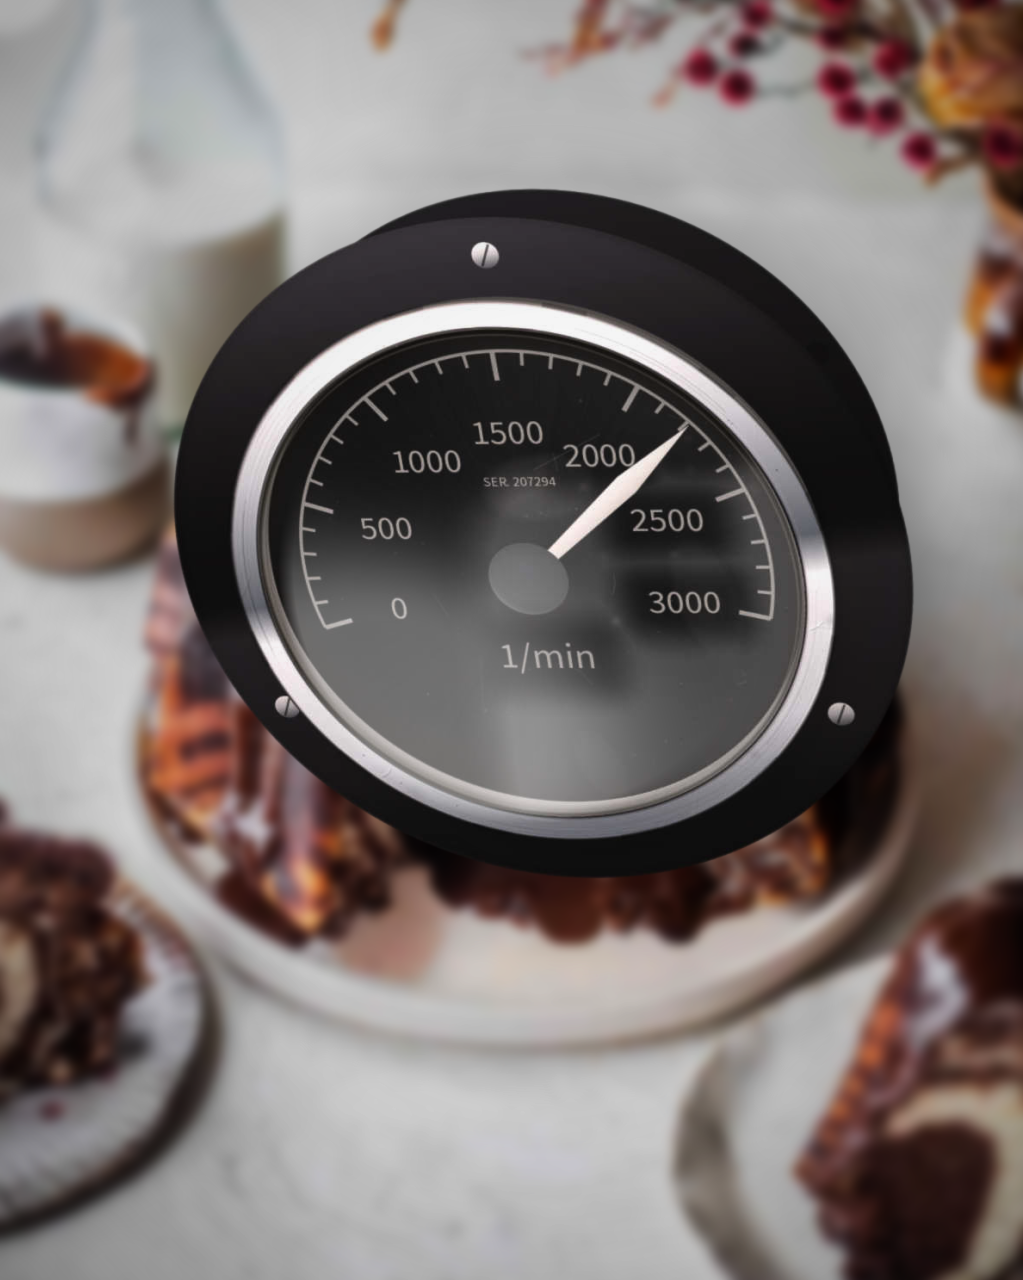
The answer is {"value": 2200, "unit": "rpm"}
